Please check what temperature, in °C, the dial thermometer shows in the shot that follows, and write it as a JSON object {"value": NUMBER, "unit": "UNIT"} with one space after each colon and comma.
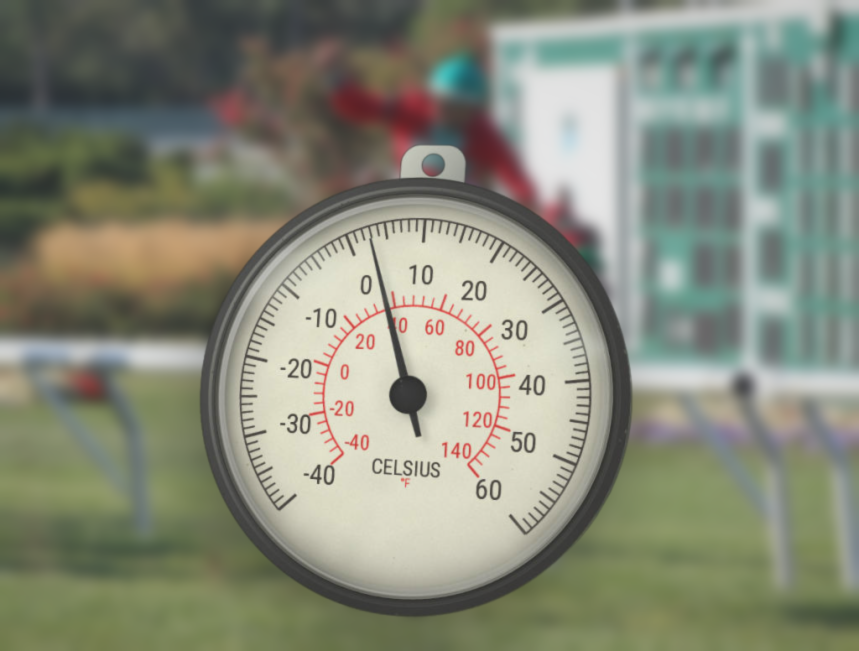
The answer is {"value": 3, "unit": "°C"}
